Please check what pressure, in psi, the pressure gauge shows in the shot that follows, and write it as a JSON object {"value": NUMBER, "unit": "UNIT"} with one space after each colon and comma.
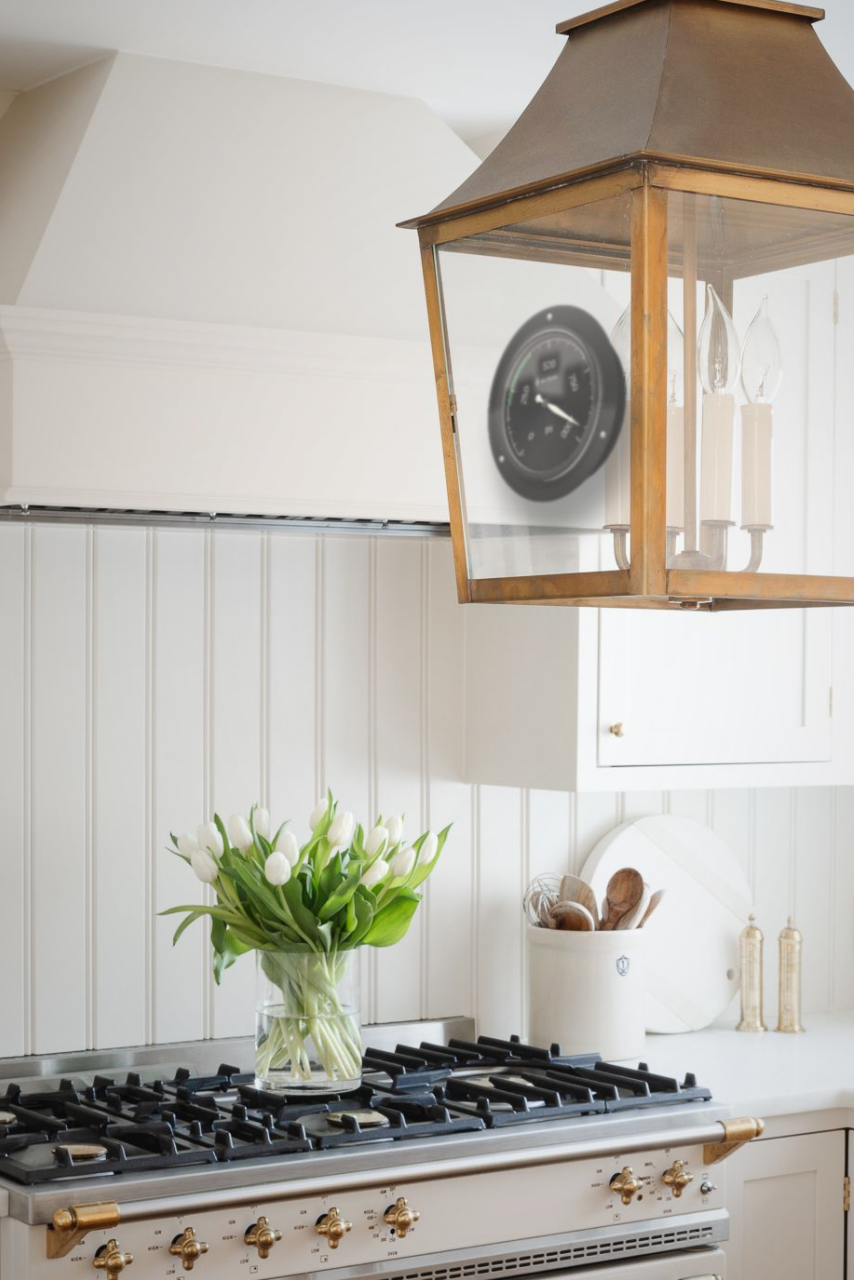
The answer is {"value": 950, "unit": "psi"}
